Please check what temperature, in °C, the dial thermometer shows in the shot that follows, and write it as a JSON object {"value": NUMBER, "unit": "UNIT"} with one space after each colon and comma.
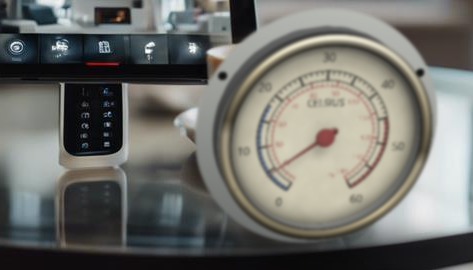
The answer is {"value": 5, "unit": "°C"}
